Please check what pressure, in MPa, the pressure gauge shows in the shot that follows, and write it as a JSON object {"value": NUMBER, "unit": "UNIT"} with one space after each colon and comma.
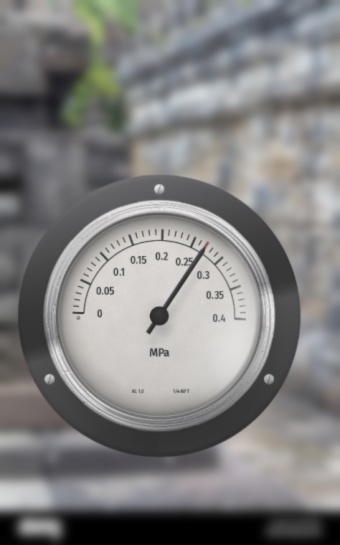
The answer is {"value": 0.27, "unit": "MPa"}
